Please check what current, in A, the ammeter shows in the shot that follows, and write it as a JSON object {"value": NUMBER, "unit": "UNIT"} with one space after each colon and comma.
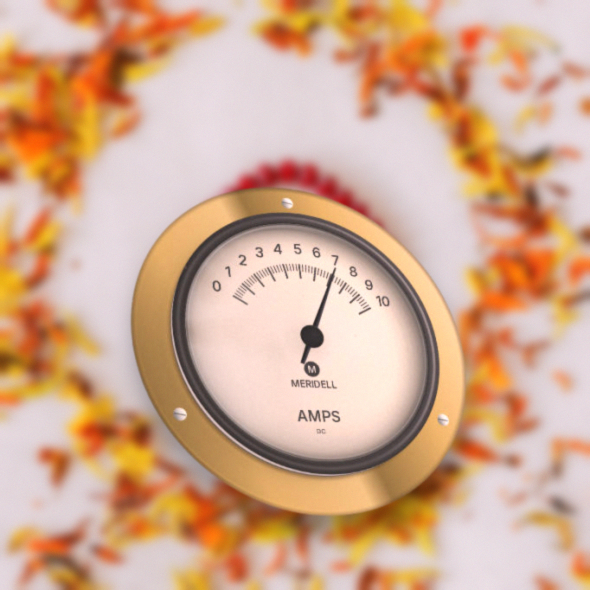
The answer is {"value": 7, "unit": "A"}
